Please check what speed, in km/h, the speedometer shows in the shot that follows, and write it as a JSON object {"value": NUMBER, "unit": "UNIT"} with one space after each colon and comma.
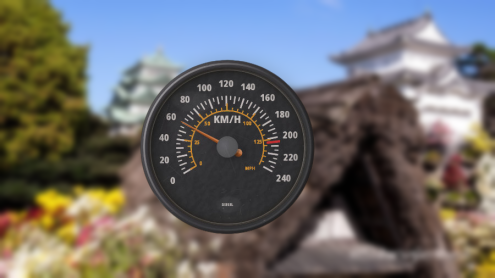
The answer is {"value": 60, "unit": "km/h"}
